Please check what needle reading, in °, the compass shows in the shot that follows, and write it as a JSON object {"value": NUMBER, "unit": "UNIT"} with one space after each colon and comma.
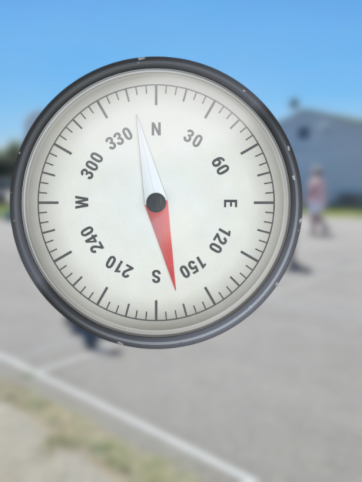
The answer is {"value": 167.5, "unit": "°"}
